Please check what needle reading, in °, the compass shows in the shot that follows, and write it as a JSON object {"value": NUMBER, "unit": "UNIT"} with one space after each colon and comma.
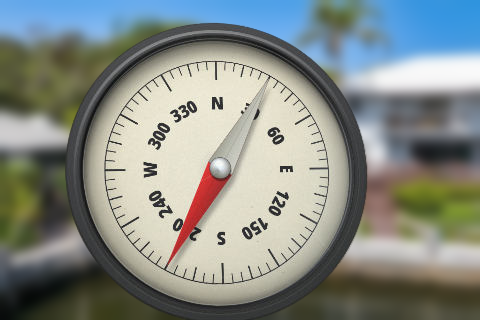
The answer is {"value": 210, "unit": "°"}
